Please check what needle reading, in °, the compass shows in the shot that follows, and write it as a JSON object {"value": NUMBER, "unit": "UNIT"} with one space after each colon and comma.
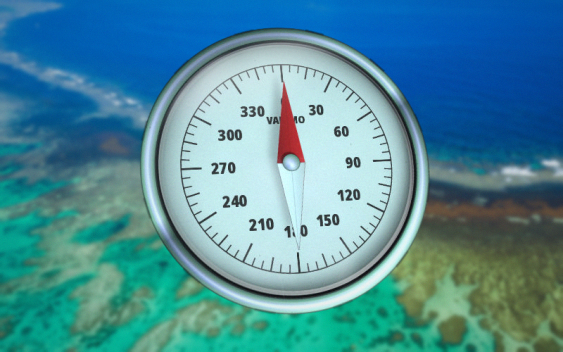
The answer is {"value": 0, "unit": "°"}
